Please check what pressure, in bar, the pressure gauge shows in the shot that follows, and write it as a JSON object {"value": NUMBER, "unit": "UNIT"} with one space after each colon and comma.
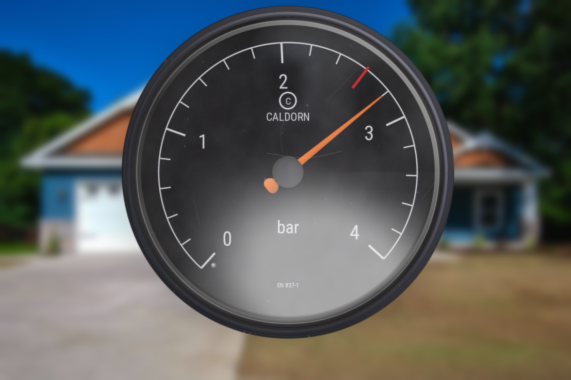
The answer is {"value": 2.8, "unit": "bar"}
